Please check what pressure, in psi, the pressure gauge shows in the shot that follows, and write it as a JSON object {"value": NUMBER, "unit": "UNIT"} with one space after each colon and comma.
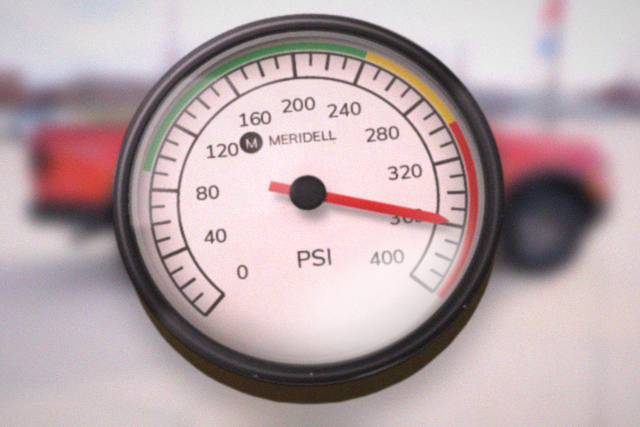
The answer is {"value": 360, "unit": "psi"}
